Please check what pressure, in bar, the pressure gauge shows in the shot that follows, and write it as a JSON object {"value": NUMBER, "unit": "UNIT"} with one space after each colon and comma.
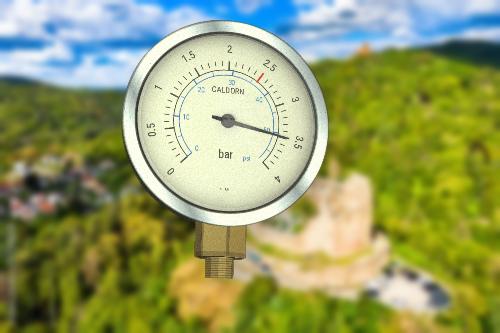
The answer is {"value": 3.5, "unit": "bar"}
